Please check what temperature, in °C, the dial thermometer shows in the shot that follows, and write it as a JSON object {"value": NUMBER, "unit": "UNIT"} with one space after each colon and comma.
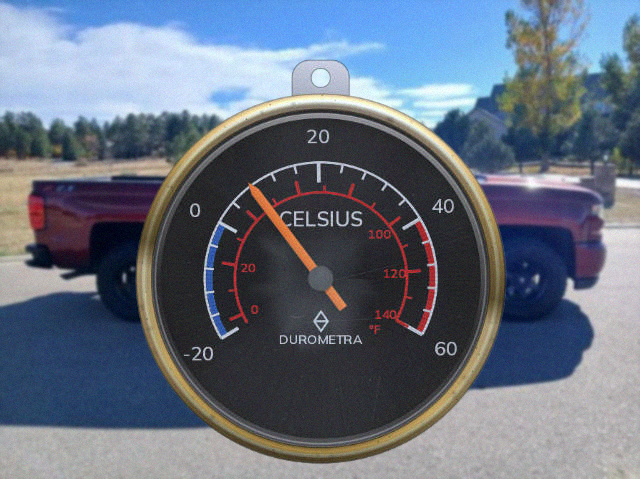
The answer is {"value": 8, "unit": "°C"}
